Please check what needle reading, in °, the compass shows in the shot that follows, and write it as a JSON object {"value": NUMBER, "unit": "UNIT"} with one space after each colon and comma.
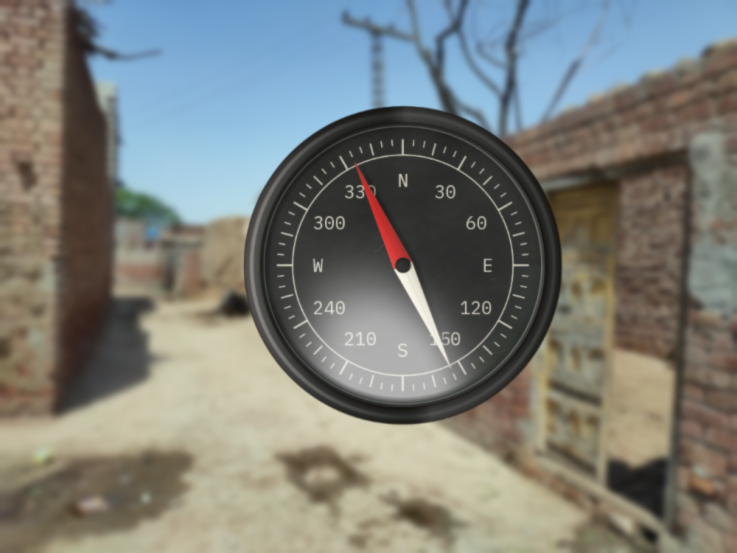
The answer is {"value": 335, "unit": "°"}
